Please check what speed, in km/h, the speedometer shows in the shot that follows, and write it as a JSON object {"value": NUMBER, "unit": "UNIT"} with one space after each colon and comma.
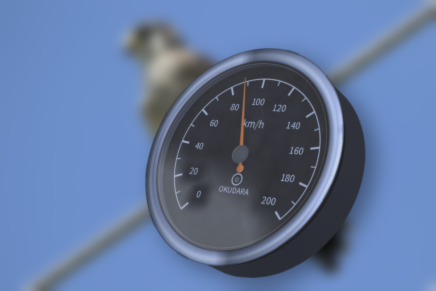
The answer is {"value": 90, "unit": "km/h"}
